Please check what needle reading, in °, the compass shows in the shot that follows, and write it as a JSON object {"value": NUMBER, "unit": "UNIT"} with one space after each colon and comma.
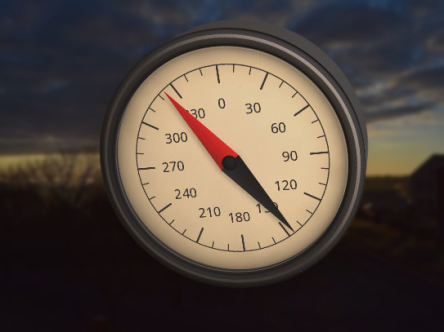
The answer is {"value": 325, "unit": "°"}
